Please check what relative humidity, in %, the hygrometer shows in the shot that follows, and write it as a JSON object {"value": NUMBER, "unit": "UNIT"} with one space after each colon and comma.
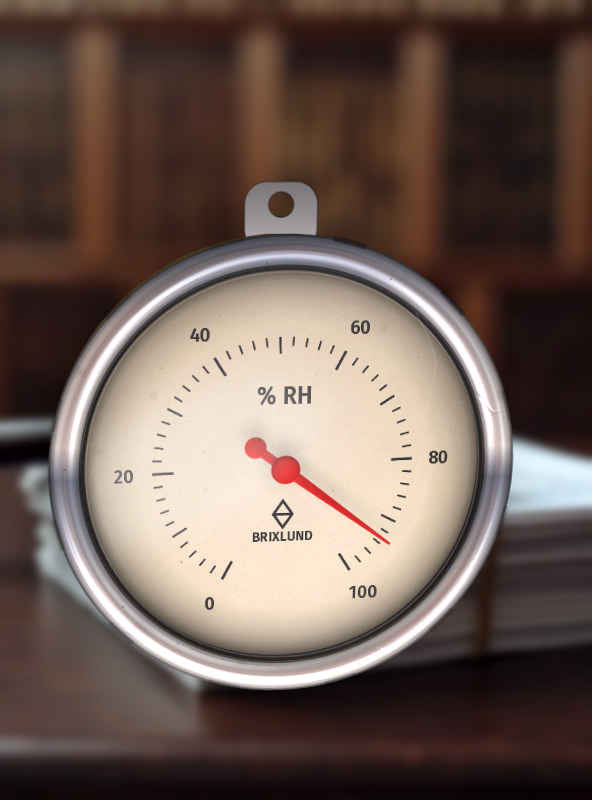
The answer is {"value": 93, "unit": "%"}
